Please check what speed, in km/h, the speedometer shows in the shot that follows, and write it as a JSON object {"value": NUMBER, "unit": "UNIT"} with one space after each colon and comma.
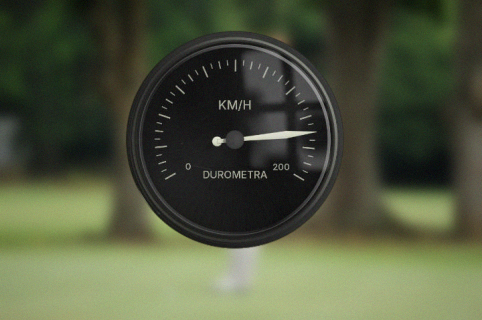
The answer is {"value": 170, "unit": "km/h"}
